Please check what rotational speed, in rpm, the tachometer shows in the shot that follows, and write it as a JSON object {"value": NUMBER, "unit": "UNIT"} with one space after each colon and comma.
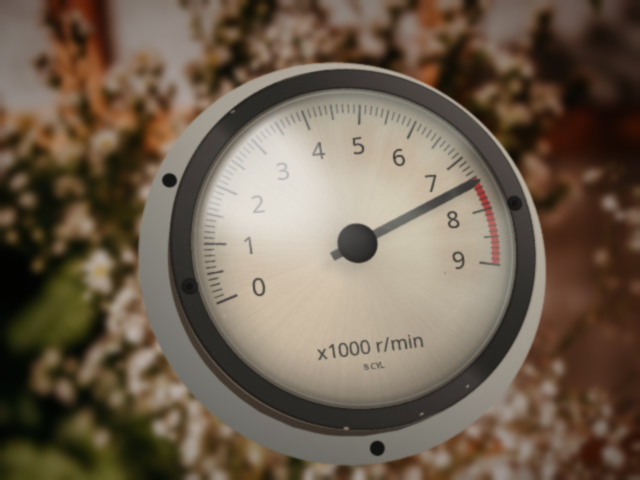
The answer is {"value": 7500, "unit": "rpm"}
